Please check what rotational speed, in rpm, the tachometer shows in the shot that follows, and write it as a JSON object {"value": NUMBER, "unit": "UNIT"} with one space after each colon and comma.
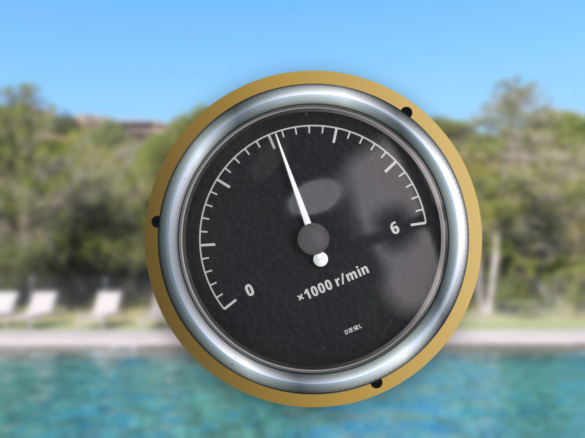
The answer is {"value": 3100, "unit": "rpm"}
